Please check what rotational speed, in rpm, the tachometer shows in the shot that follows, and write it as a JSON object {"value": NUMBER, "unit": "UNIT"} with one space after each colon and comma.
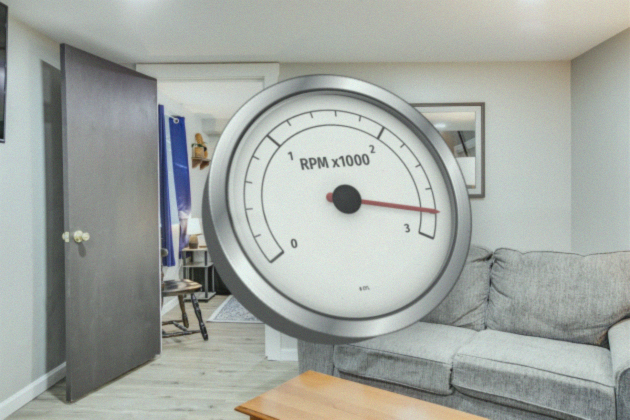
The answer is {"value": 2800, "unit": "rpm"}
